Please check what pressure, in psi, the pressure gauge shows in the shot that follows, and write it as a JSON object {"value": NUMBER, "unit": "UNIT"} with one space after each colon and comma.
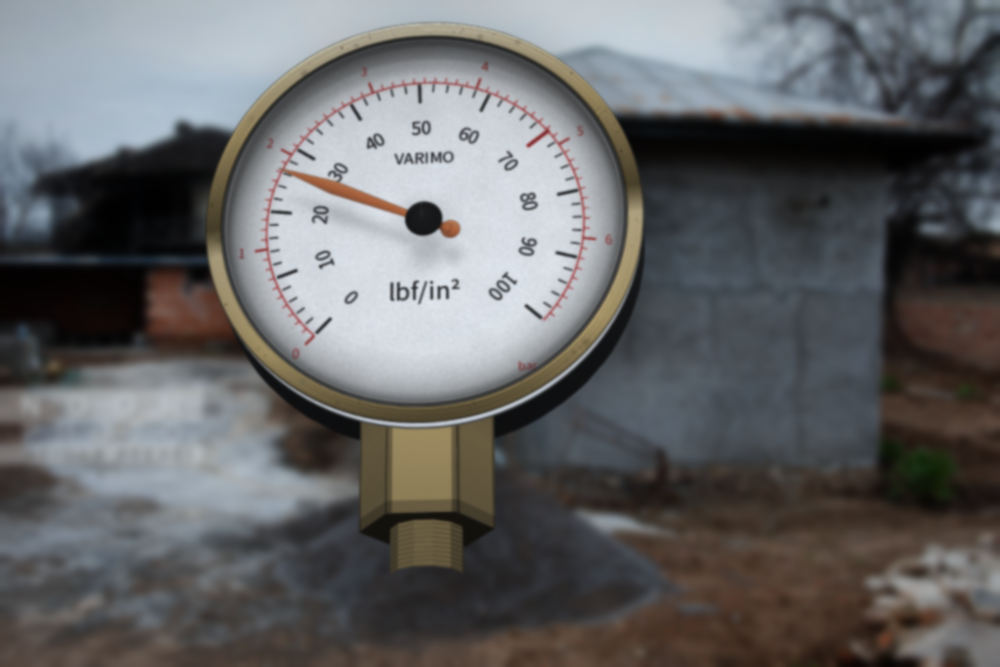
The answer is {"value": 26, "unit": "psi"}
